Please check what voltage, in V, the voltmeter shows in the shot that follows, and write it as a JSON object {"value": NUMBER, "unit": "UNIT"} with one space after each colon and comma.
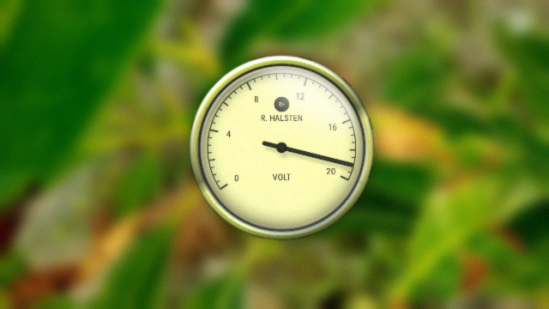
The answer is {"value": 19, "unit": "V"}
